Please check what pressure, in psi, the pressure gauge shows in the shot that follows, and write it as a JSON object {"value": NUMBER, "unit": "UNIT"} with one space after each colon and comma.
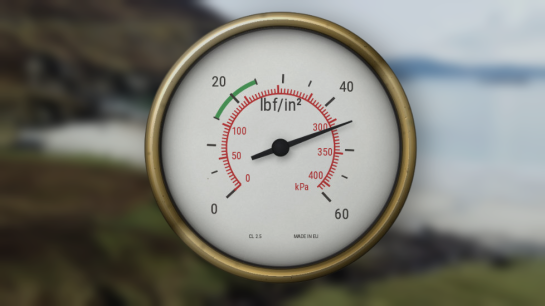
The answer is {"value": 45, "unit": "psi"}
